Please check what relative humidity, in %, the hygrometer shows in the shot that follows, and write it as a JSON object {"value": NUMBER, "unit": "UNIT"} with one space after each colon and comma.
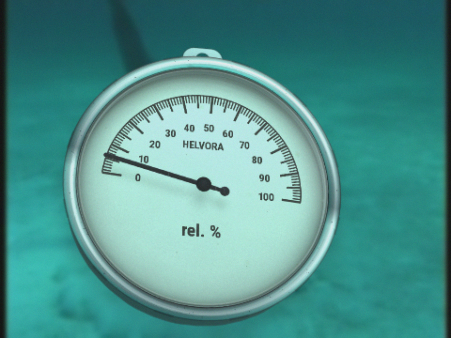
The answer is {"value": 5, "unit": "%"}
